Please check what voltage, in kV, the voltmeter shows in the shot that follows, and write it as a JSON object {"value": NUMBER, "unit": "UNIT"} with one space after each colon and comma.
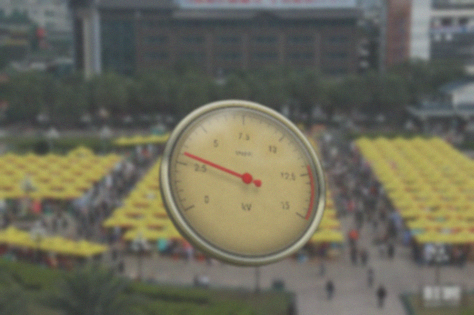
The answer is {"value": 3, "unit": "kV"}
